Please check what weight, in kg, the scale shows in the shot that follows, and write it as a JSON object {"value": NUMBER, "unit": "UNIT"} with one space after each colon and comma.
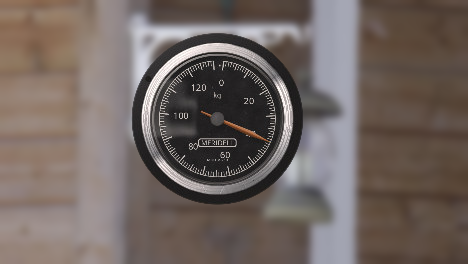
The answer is {"value": 40, "unit": "kg"}
